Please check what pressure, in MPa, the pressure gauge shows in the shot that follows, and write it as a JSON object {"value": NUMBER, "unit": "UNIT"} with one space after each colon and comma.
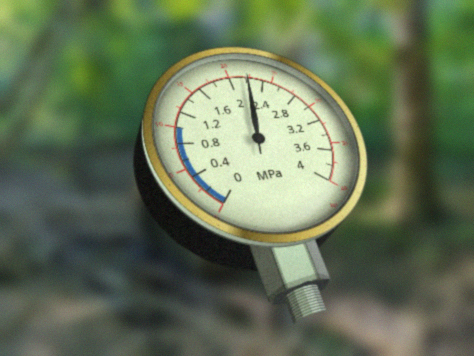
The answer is {"value": 2.2, "unit": "MPa"}
